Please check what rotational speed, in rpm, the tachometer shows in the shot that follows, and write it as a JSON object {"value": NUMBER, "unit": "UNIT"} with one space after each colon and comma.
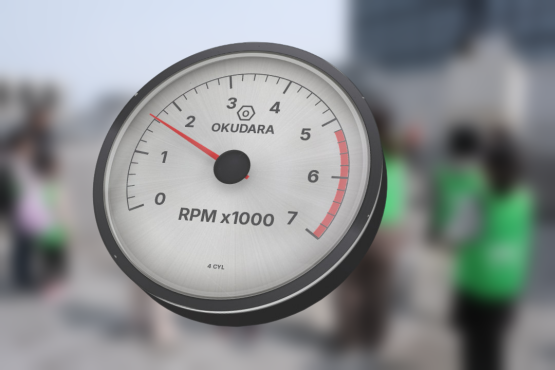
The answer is {"value": 1600, "unit": "rpm"}
